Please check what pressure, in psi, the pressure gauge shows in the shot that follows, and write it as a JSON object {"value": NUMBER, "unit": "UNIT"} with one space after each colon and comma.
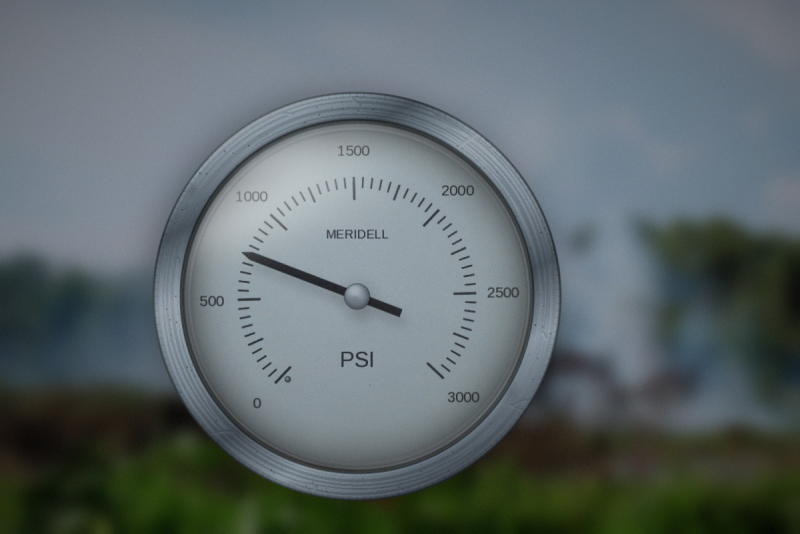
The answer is {"value": 750, "unit": "psi"}
